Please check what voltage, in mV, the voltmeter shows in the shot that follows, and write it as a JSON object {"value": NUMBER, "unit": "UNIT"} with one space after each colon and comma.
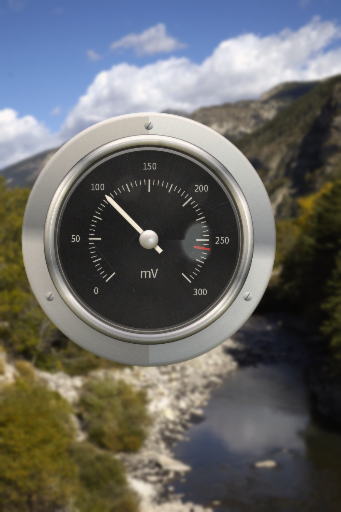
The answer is {"value": 100, "unit": "mV"}
